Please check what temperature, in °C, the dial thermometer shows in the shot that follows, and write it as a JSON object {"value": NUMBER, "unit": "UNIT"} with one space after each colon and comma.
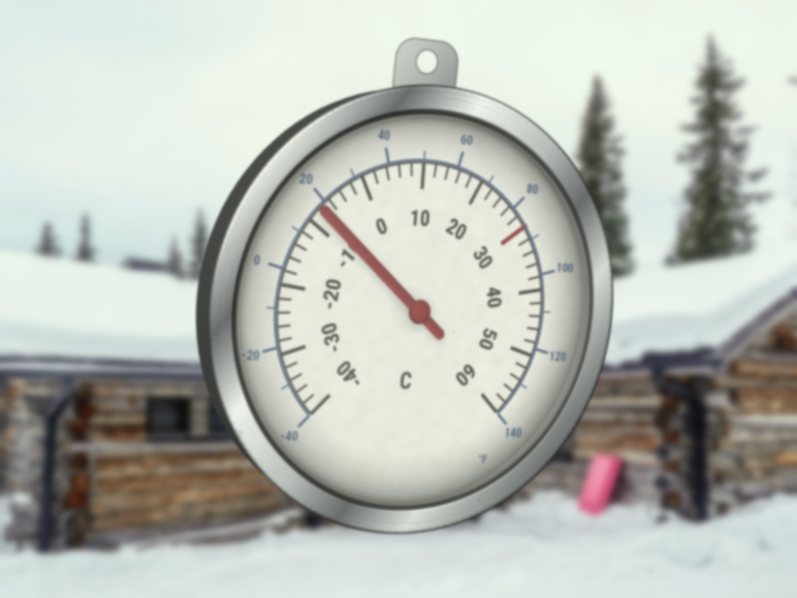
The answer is {"value": -8, "unit": "°C"}
